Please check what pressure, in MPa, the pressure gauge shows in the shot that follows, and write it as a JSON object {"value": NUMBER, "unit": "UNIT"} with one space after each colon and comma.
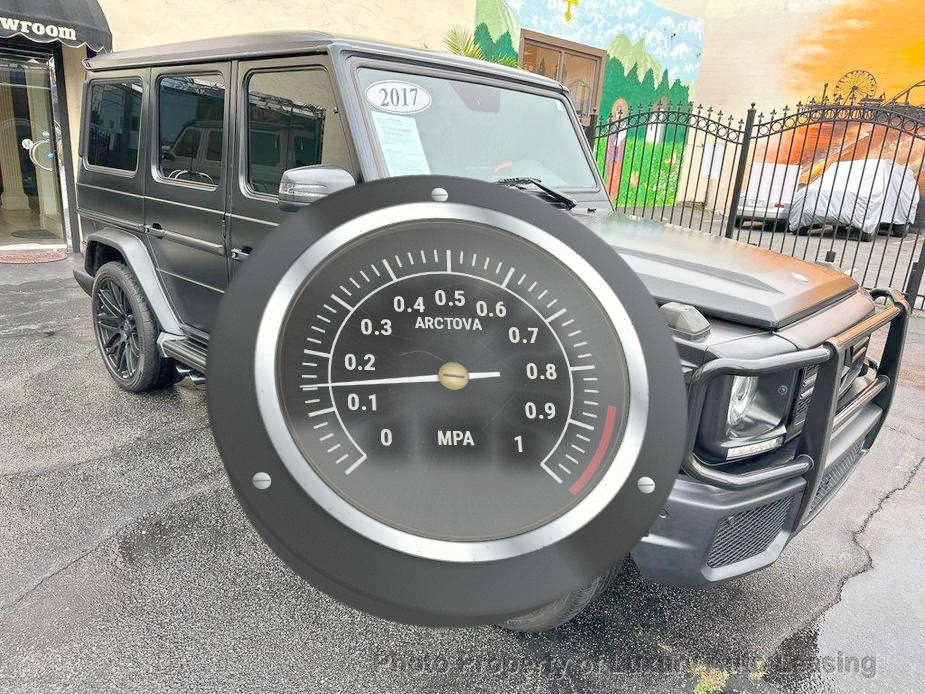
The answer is {"value": 0.14, "unit": "MPa"}
